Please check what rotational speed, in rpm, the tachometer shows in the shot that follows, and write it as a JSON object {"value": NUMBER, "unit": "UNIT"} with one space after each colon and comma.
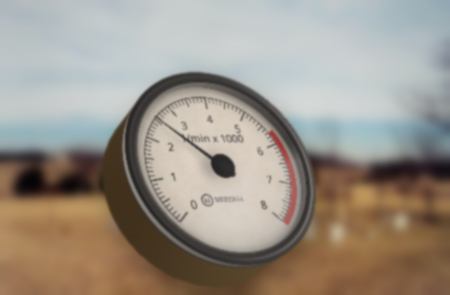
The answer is {"value": 2500, "unit": "rpm"}
